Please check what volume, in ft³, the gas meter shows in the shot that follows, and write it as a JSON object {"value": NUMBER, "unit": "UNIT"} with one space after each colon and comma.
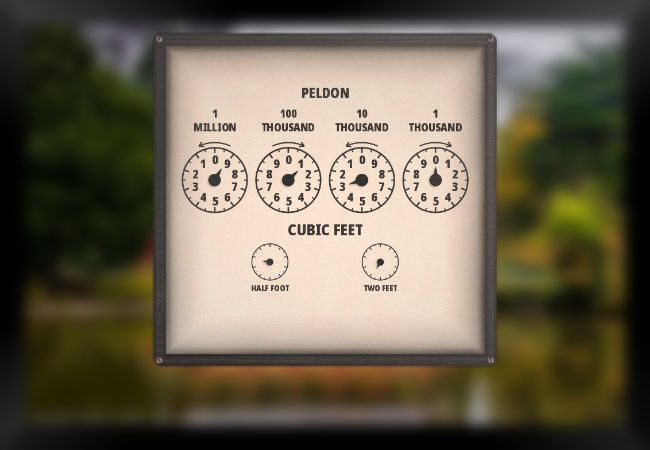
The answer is {"value": 913000, "unit": "ft³"}
